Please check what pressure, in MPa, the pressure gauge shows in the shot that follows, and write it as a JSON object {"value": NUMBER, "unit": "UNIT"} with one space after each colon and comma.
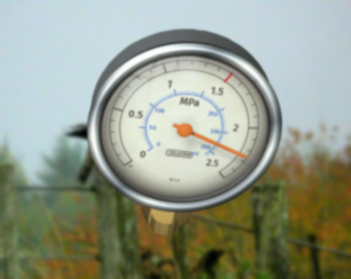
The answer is {"value": 2.25, "unit": "MPa"}
